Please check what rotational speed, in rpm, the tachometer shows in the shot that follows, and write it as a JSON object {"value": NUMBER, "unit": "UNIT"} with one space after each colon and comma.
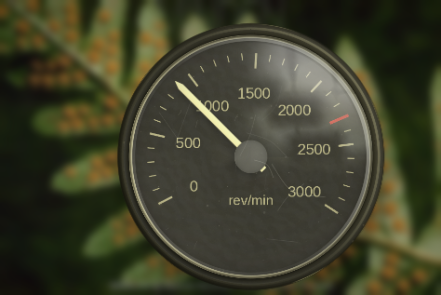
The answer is {"value": 900, "unit": "rpm"}
